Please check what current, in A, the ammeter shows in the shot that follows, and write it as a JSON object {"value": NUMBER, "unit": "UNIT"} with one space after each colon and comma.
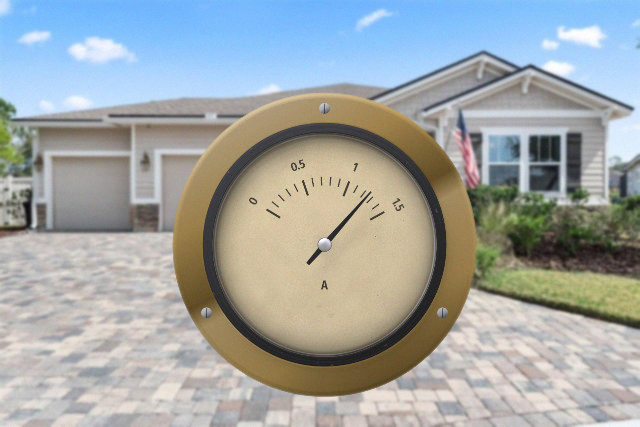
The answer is {"value": 1.25, "unit": "A"}
